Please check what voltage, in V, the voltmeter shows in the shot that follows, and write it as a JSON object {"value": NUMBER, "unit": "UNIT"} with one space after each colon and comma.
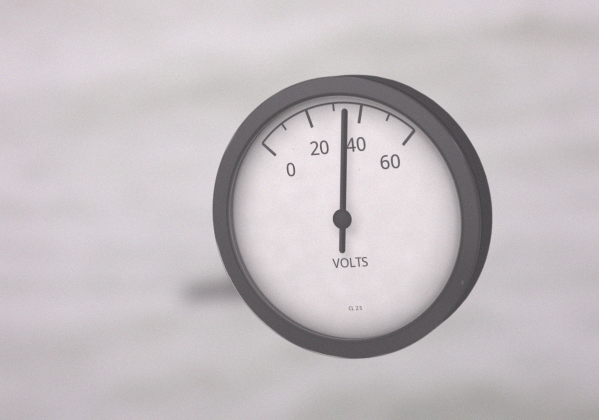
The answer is {"value": 35, "unit": "V"}
